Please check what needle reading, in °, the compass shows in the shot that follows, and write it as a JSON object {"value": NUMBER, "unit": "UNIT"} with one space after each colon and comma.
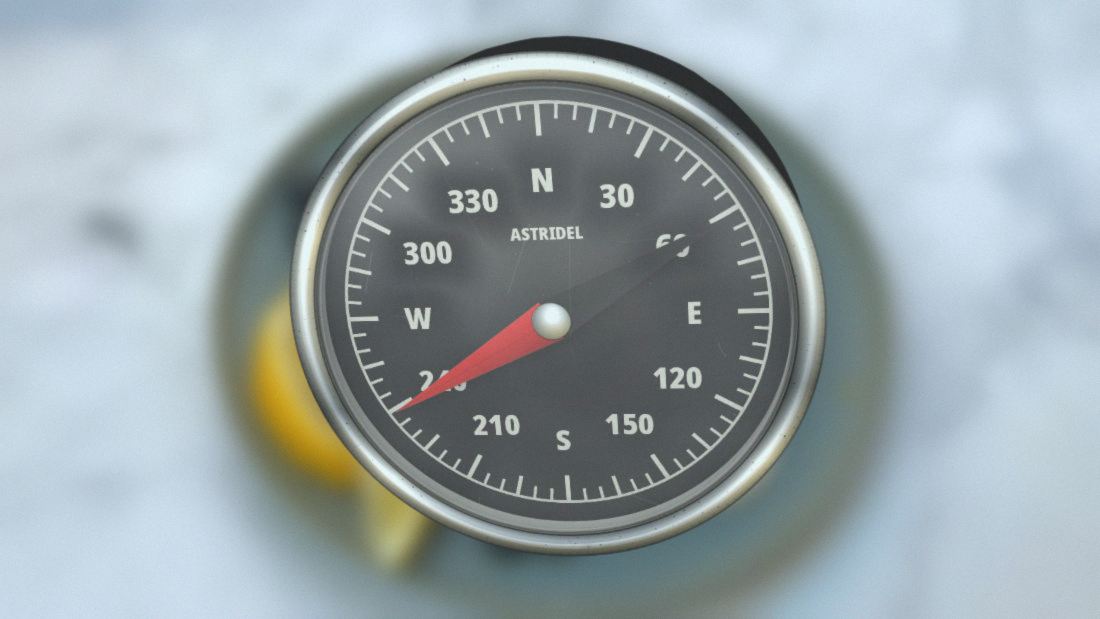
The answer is {"value": 240, "unit": "°"}
